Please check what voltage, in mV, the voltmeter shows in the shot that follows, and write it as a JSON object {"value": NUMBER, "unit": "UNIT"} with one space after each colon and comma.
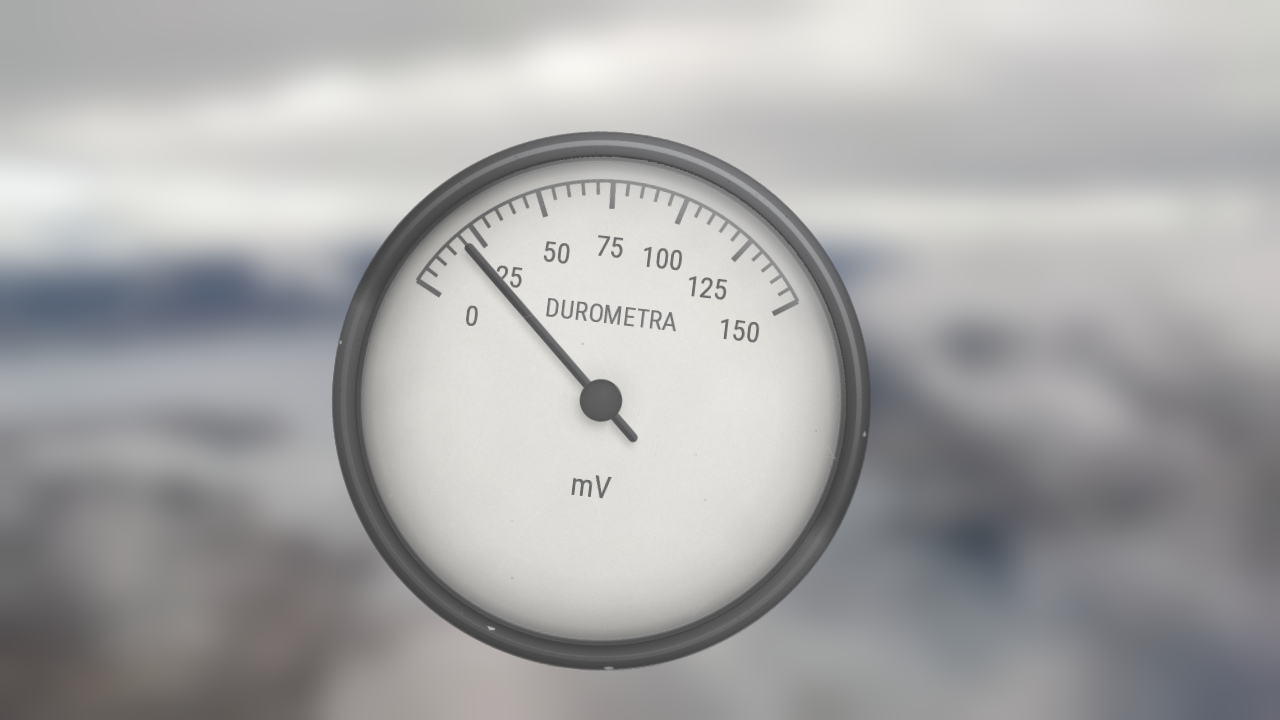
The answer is {"value": 20, "unit": "mV"}
